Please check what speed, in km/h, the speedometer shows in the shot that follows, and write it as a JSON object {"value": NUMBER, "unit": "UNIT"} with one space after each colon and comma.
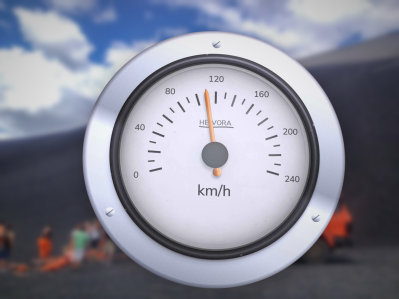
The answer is {"value": 110, "unit": "km/h"}
